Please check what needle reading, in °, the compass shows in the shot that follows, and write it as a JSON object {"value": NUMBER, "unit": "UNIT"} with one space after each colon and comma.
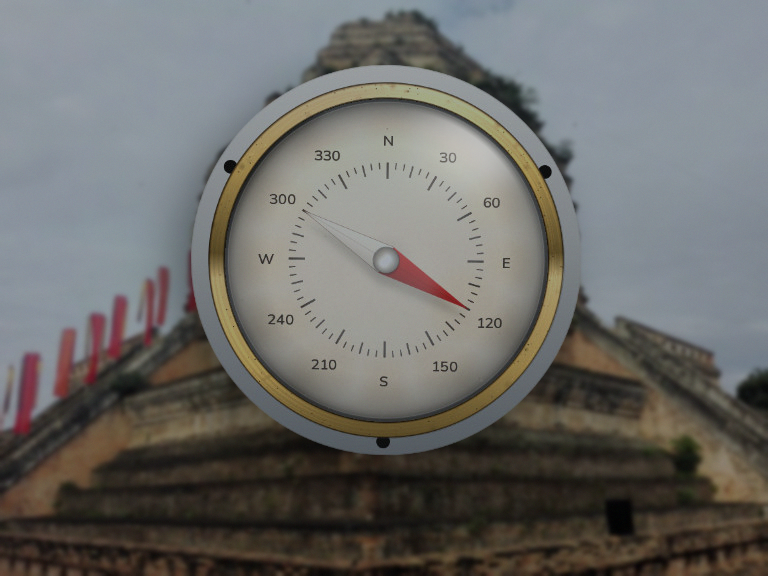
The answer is {"value": 120, "unit": "°"}
